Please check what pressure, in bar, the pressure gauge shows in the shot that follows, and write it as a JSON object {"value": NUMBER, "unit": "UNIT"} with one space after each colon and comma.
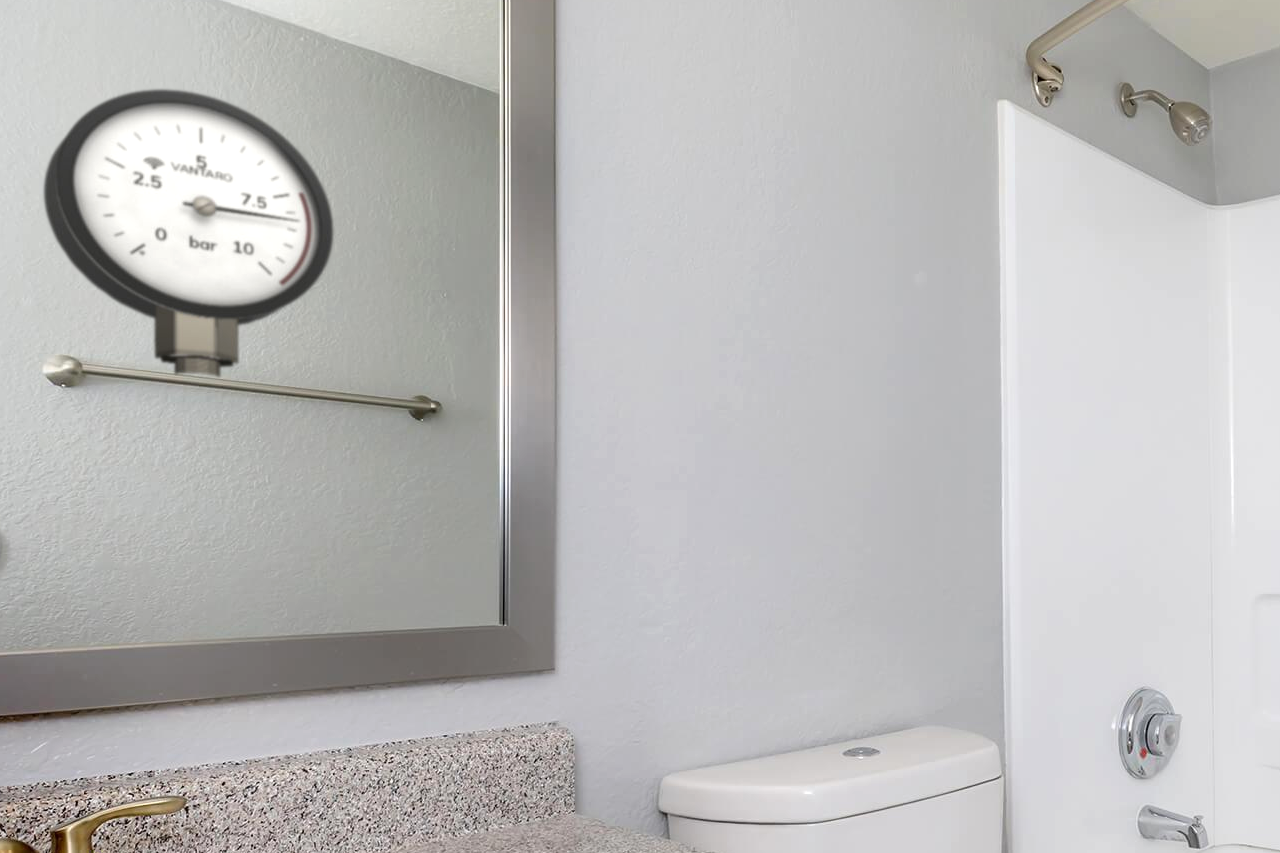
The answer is {"value": 8.25, "unit": "bar"}
